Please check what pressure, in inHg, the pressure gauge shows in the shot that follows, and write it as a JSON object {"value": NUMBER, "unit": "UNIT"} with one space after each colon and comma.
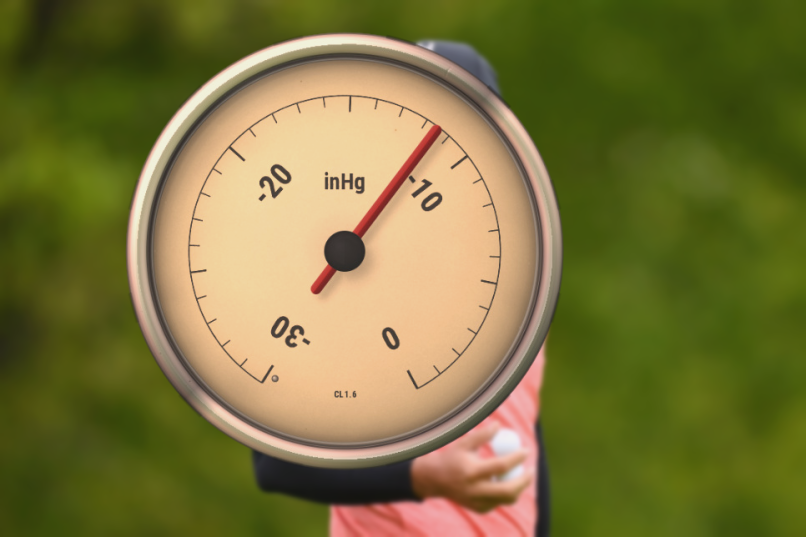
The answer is {"value": -11.5, "unit": "inHg"}
